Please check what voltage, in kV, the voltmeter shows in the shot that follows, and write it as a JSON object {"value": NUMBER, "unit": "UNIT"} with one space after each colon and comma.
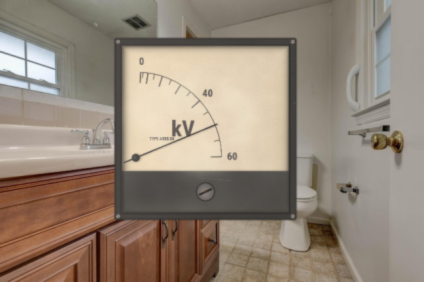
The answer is {"value": 50, "unit": "kV"}
